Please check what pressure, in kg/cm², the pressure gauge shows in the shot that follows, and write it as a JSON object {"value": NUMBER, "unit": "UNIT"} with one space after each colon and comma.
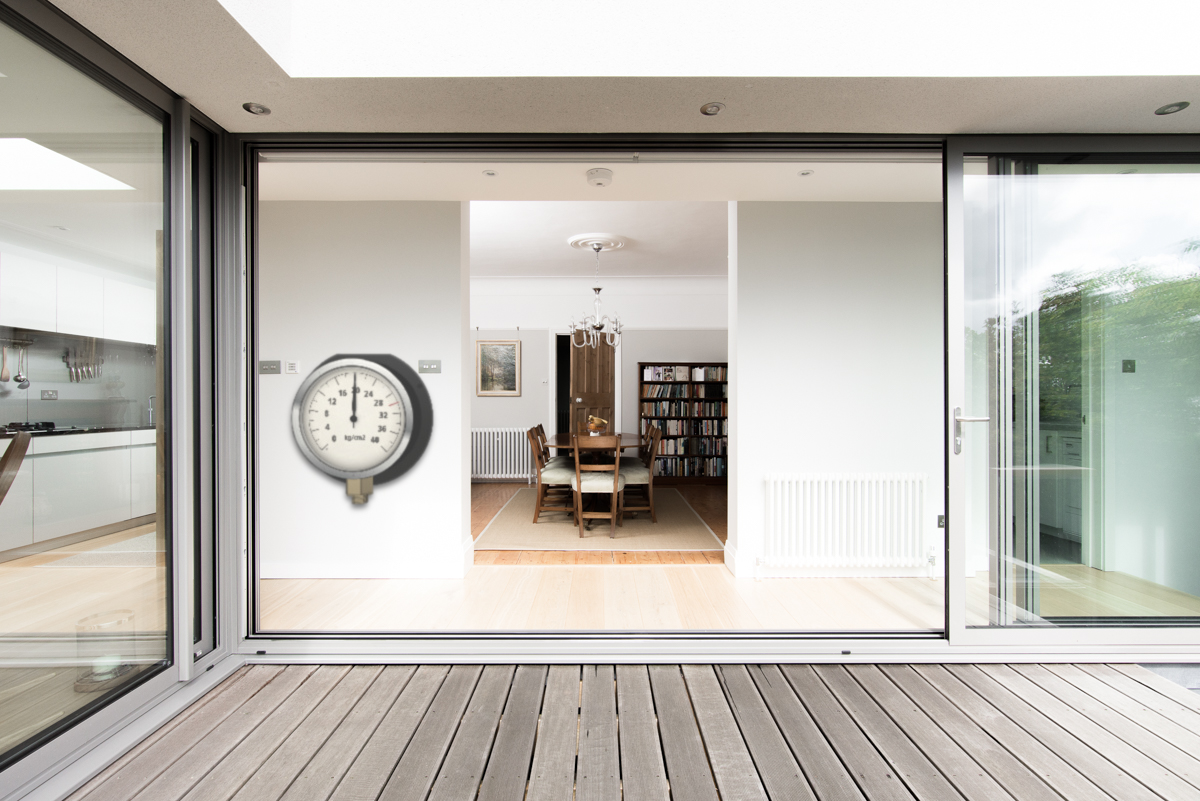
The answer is {"value": 20, "unit": "kg/cm²"}
